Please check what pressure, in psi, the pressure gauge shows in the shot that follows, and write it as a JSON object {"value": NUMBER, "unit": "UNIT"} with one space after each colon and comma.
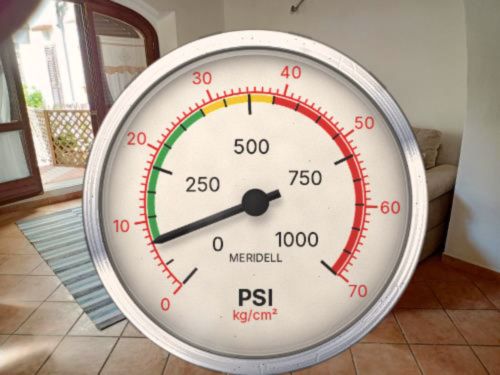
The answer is {"value": 100, "unit": "psi"}
